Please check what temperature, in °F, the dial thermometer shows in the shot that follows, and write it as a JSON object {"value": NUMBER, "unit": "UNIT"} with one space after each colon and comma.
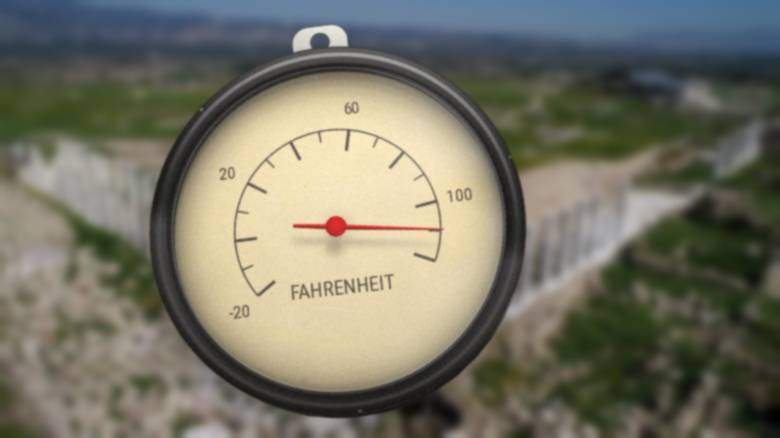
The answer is {"value": 110, "unit": "°F"}
